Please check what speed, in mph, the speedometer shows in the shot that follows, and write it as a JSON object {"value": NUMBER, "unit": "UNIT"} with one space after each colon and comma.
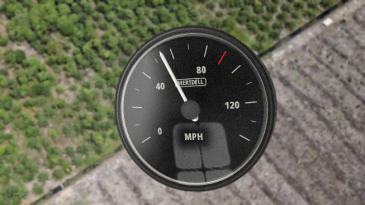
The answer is {"value": 55, "unit": "mph"}
